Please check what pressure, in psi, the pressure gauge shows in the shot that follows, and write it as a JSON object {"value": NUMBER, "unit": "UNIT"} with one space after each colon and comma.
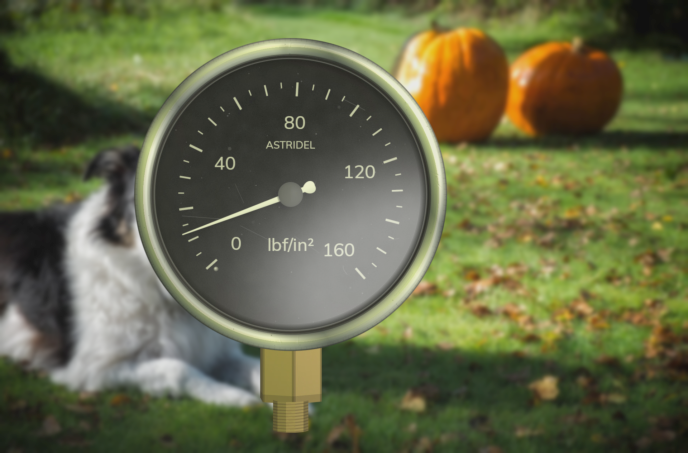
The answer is {"value": 12.5, "unit": "psi"}
